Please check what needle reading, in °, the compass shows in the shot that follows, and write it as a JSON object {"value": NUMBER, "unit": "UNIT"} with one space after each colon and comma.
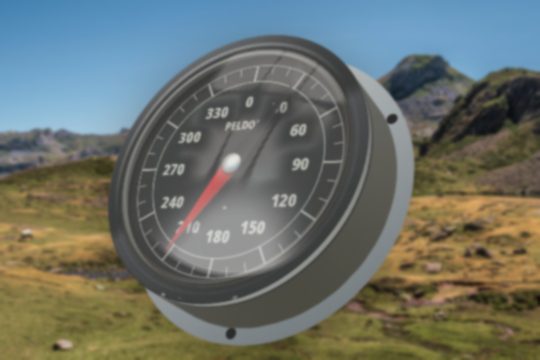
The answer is {"value": 210, "unit": "°"}
